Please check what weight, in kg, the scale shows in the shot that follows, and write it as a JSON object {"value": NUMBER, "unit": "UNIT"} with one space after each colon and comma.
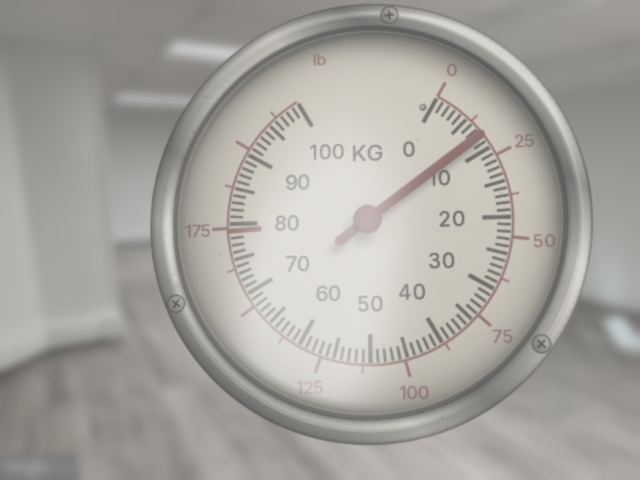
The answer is {"value": 8, "unit": "kg"}
